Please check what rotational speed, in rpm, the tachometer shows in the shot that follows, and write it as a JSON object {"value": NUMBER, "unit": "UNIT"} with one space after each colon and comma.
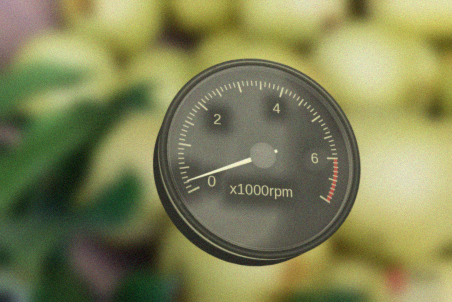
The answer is {"value": 200, "unit": "rpm"}
